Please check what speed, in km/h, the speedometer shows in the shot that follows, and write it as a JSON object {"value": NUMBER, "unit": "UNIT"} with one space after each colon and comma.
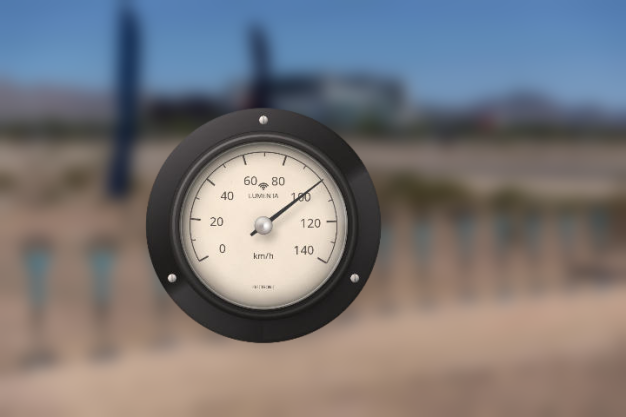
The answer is {"value": 100, "unit": "km/h"}
